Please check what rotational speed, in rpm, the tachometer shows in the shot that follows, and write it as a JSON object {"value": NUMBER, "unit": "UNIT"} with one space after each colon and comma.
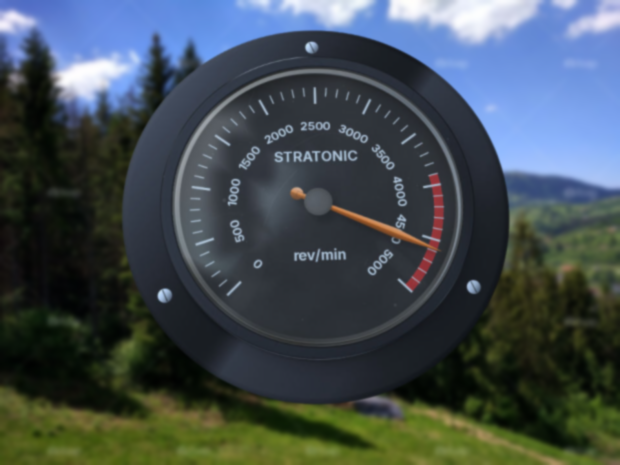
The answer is {"value": 4600, "unit": "rpm"}
